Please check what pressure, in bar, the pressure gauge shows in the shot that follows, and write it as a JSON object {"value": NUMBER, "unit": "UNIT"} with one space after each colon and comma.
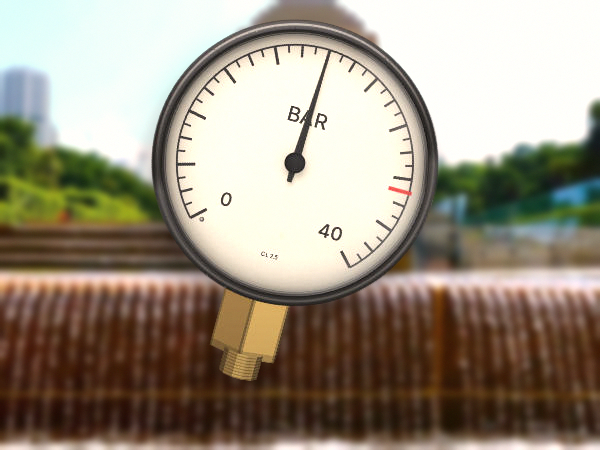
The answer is {"value": 20, "unit": "bar"}
